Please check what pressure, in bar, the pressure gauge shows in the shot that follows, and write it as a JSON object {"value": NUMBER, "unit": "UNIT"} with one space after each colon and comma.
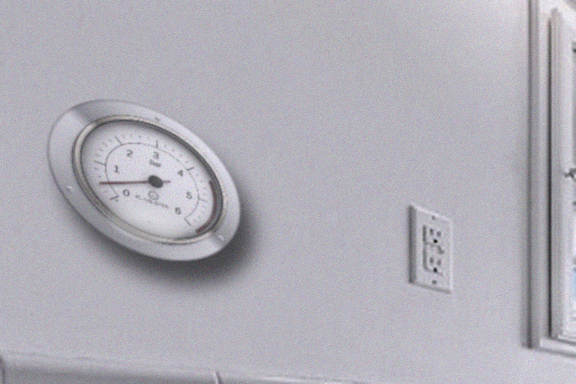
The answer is {"value": 0.4, "unit": "bar"}
